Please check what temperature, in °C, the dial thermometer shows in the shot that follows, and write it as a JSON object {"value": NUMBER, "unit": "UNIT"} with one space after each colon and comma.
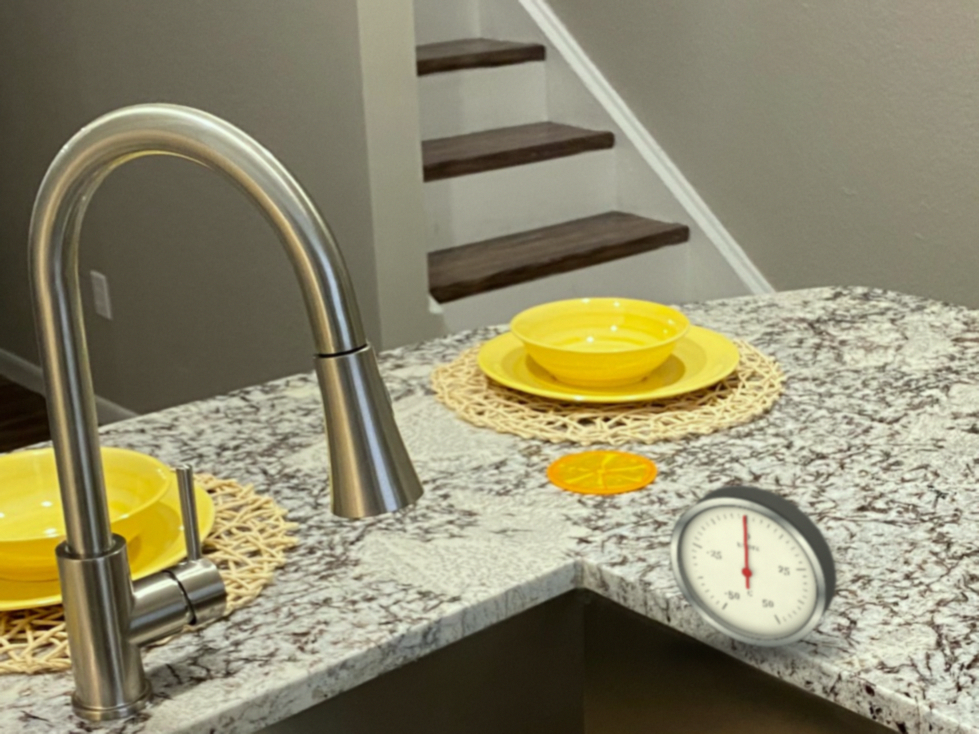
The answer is {"value": 0, "unit": "°C"}
